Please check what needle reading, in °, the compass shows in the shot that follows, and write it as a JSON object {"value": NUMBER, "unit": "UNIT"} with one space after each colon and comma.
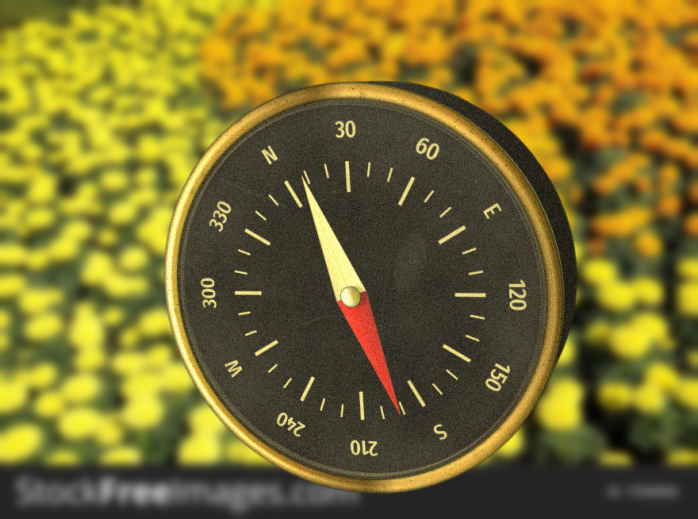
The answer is {"value": 190, "unit": "°"}
